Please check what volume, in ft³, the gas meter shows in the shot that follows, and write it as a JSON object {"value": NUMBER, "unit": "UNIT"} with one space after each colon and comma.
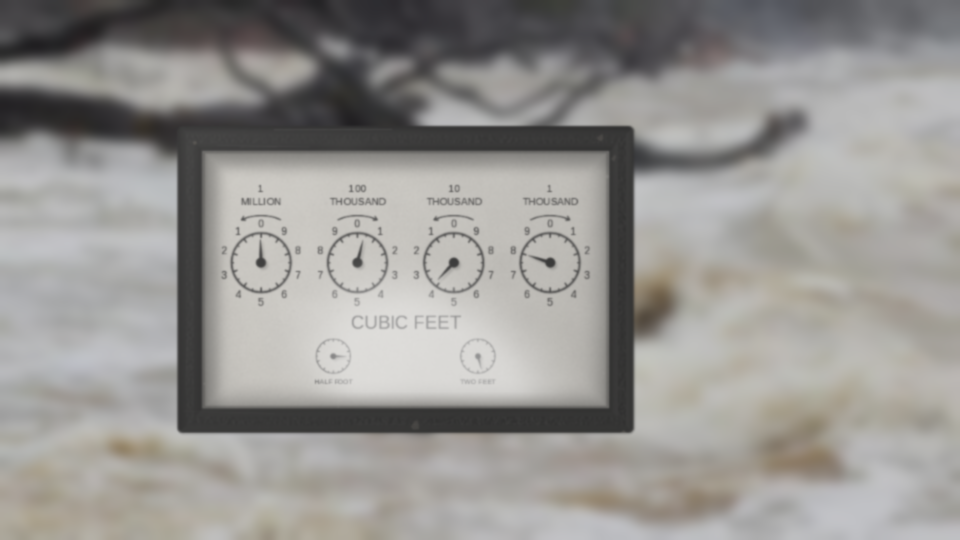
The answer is {"value": 3800, "unit": "ft³"}
